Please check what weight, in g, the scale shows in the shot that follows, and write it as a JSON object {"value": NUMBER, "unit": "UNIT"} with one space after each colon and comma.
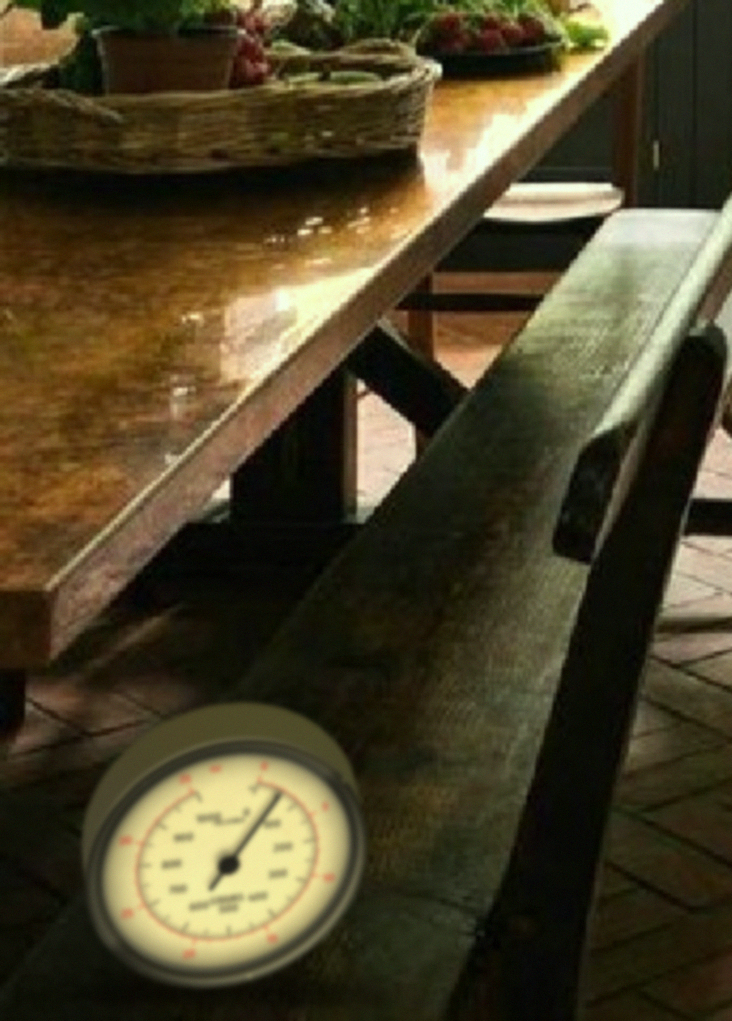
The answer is {"value": 50, "unit": "g"}
